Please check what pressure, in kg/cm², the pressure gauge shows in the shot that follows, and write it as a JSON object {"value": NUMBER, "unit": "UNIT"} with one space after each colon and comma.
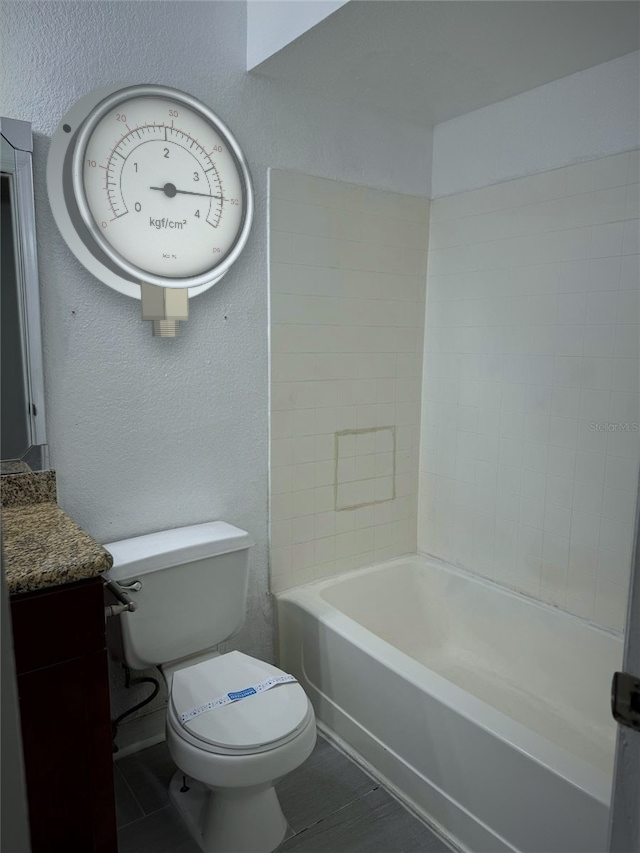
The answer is {"value": 3.5, "unit": "kg/cm²"}
